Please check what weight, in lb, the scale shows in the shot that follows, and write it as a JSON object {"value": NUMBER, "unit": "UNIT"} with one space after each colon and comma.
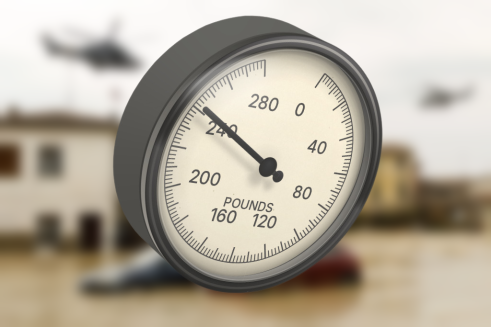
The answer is {"value": 242, "unit": "lb"}
